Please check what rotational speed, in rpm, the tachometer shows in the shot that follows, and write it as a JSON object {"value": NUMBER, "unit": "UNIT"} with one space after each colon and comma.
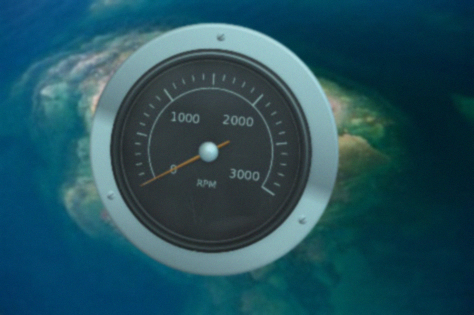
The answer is {"value": 0, "unit": "rpm"}
